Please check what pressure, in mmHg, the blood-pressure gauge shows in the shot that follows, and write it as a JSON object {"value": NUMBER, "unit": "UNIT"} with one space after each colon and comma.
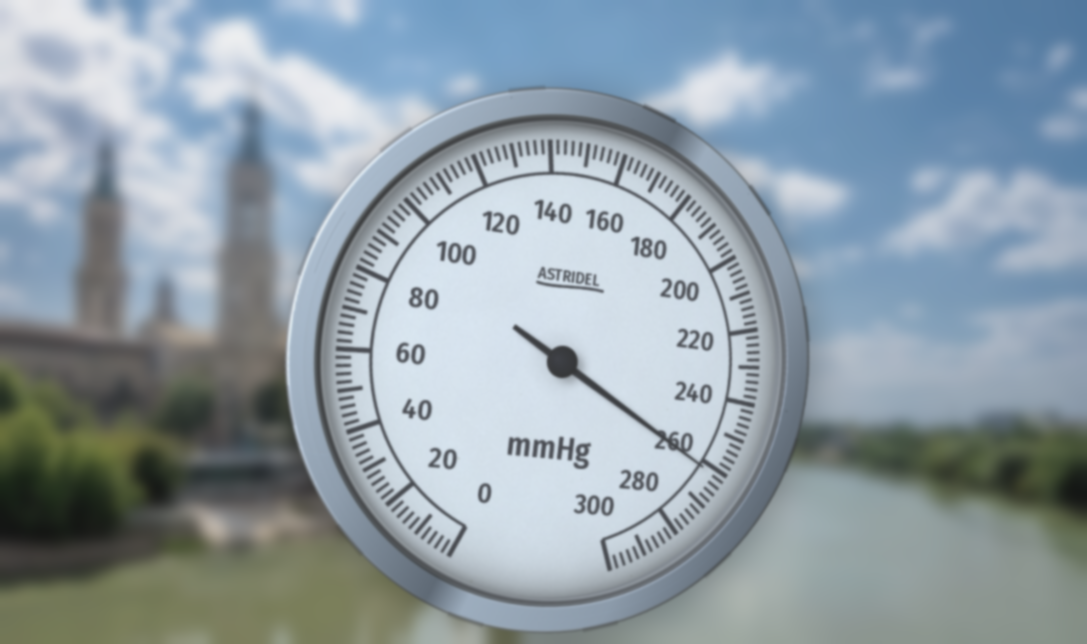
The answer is {"value": 262, "unit": "mmHg"}
